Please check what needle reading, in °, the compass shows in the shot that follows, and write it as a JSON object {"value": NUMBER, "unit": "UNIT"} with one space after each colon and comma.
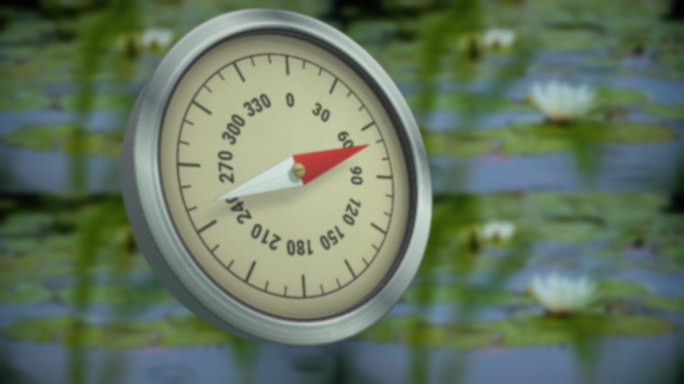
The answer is {"value": 70, "unit": "°"}
